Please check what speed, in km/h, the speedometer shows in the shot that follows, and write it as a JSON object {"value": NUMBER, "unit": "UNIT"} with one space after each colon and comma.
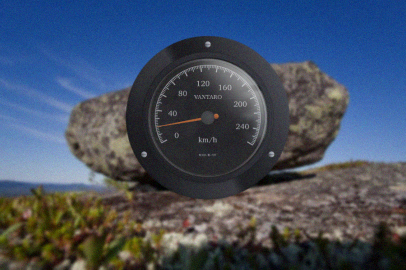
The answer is {"value": 20, "unit": "km/h"}
